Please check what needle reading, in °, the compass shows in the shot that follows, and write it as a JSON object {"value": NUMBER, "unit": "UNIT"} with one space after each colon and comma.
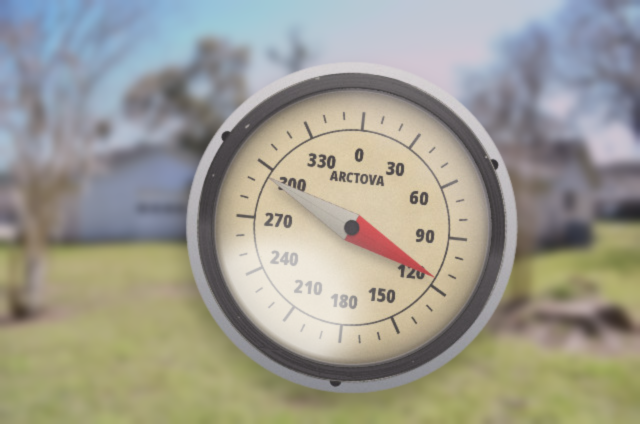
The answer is {"value": 115, "unit": "°"}
